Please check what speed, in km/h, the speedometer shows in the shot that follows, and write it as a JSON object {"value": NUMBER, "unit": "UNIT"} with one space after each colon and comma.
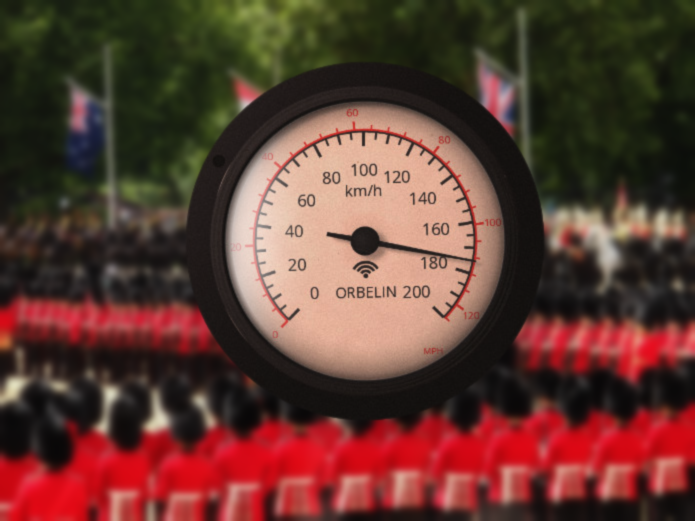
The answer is {"value": 175, "unit": "km/h"}
